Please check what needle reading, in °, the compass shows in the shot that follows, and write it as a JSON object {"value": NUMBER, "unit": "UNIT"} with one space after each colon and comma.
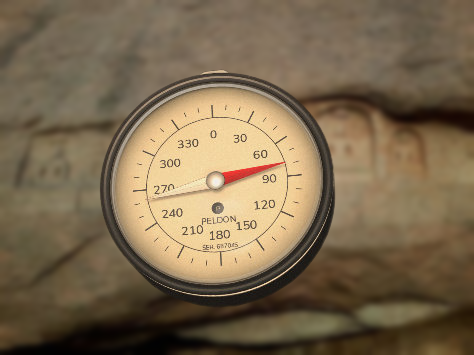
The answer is {"value": 80, "unit": "°"}
